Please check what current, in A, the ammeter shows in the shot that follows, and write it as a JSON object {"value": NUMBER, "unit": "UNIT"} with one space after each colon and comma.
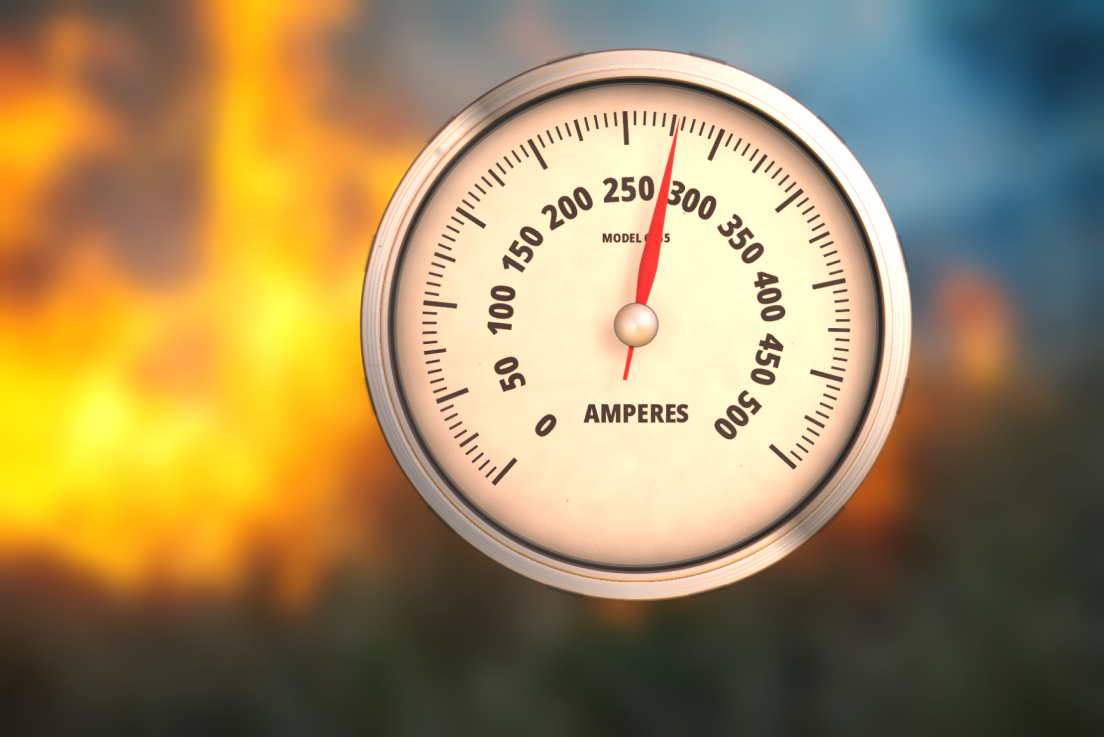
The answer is {"value": 277.5, "unit": "A"}
